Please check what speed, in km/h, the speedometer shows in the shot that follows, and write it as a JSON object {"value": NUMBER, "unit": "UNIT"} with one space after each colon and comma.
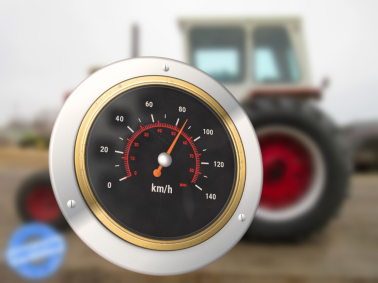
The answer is {"value": 85, "unit": "km/h"}
